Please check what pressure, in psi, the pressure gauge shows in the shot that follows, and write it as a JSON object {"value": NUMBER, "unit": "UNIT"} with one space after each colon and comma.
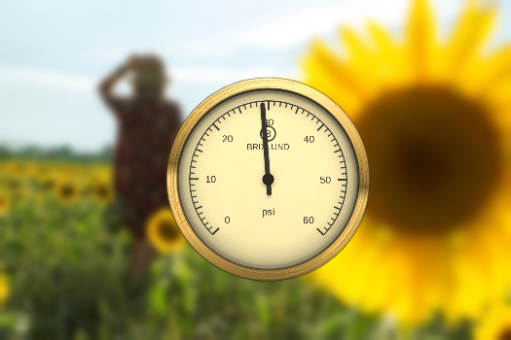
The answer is {"value": 29, "unit": "psi"}
